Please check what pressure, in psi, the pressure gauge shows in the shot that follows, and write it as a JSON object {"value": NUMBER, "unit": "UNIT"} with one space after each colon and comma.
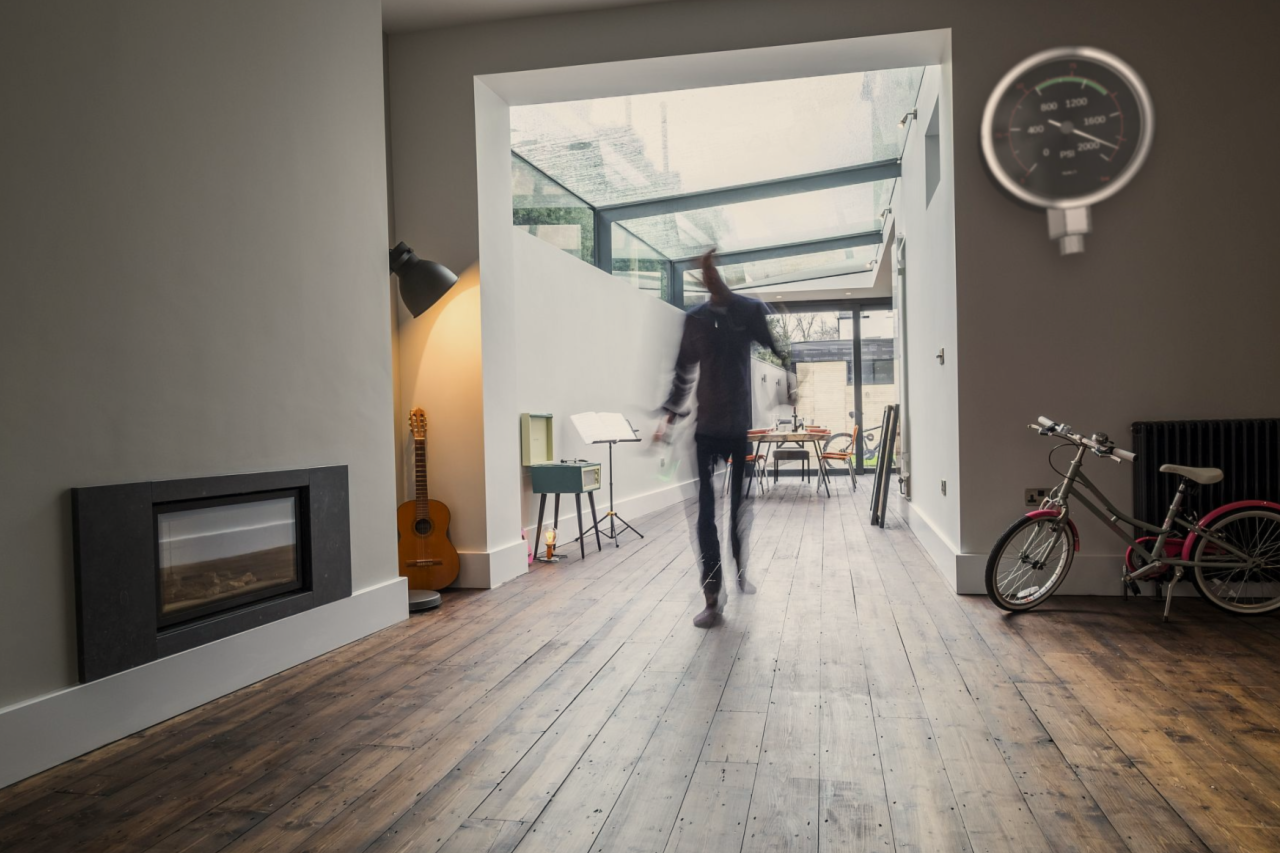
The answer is {"value": 1900, "unit": "psi"}
